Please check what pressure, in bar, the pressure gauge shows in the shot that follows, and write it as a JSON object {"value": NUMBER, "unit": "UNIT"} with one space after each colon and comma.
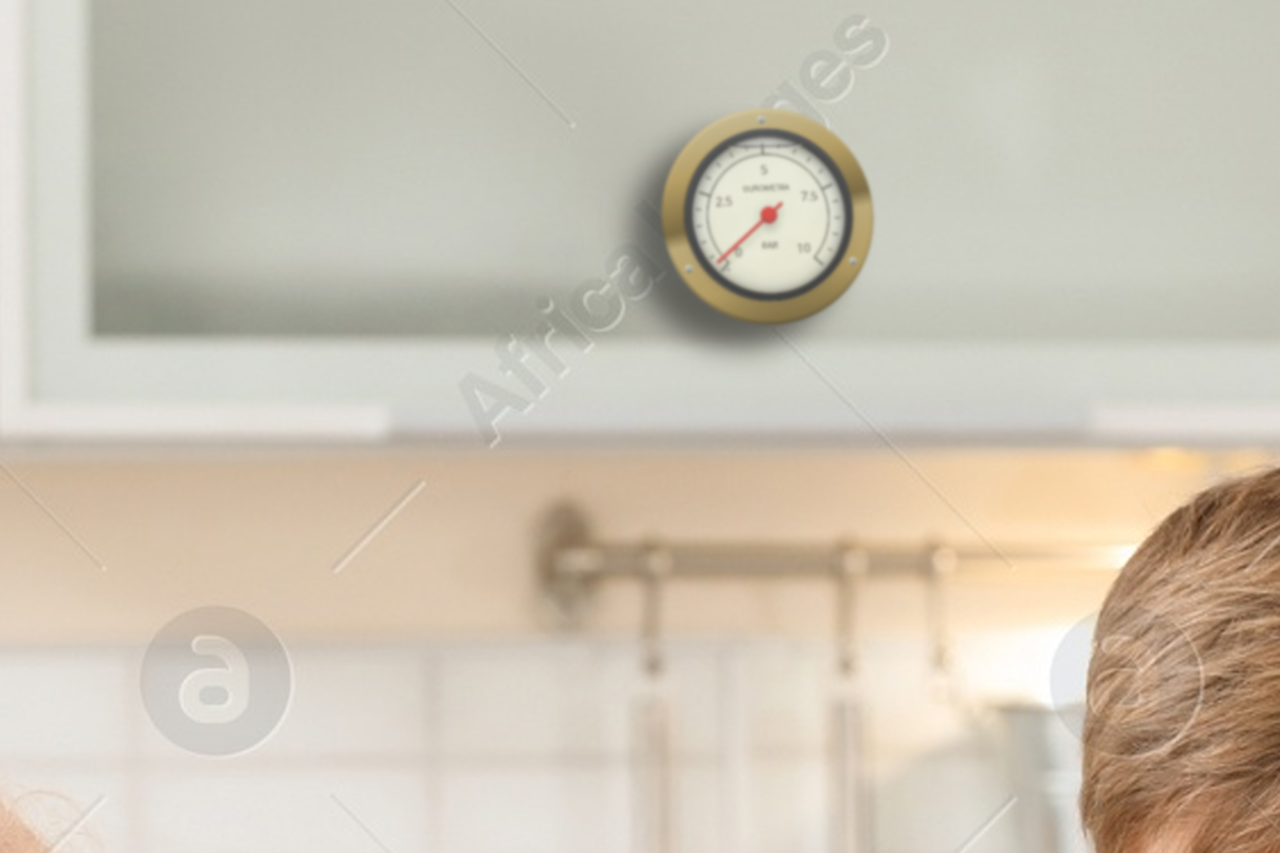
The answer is {"value": 0.25, "unit": "bar"}
